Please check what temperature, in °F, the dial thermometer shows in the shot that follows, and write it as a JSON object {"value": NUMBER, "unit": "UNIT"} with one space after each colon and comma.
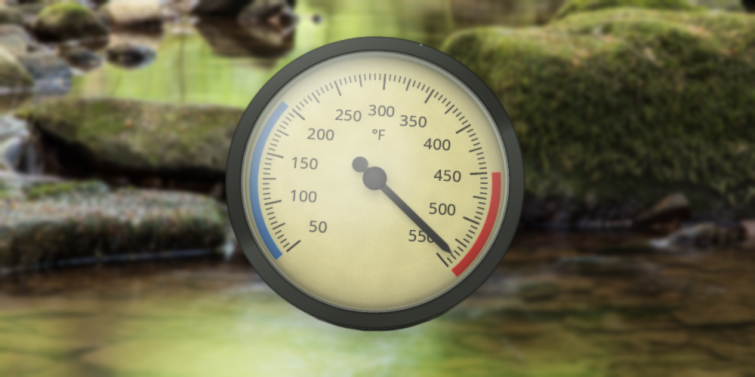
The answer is {"value": 540, "unit": "°F"}
